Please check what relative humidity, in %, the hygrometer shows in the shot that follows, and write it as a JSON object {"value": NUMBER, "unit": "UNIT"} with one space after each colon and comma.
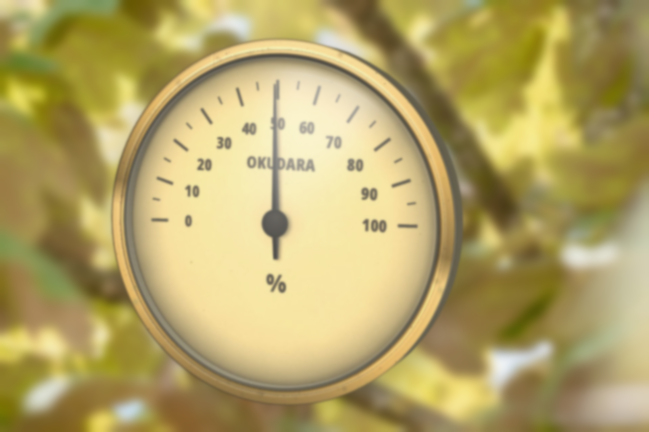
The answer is {"value": 50, "unit": "%"}
